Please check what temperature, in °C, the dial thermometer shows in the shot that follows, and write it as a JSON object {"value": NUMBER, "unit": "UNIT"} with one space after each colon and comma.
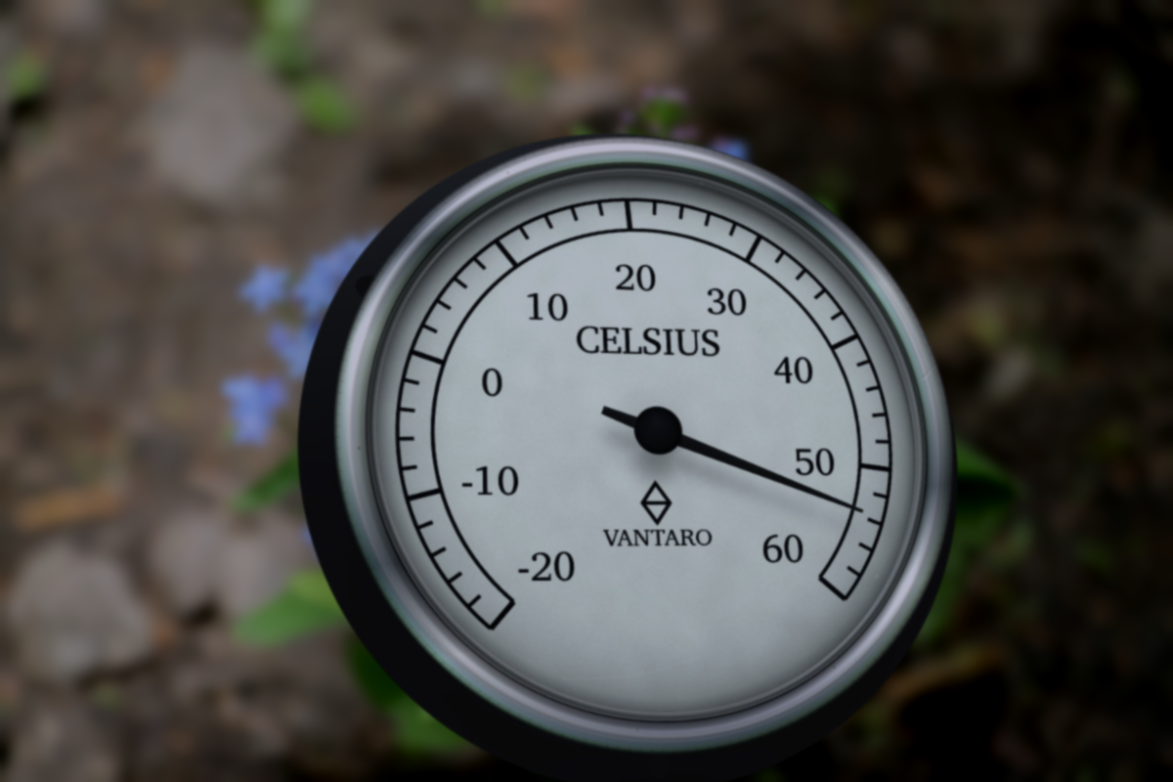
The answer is {"value": 54, "unit": "°C"}
